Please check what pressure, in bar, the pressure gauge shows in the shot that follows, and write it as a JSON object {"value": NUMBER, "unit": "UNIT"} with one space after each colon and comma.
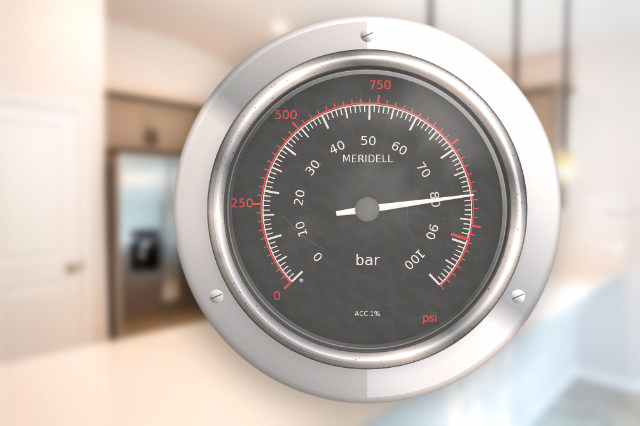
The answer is {"value": 80, "unit": "bar"}
